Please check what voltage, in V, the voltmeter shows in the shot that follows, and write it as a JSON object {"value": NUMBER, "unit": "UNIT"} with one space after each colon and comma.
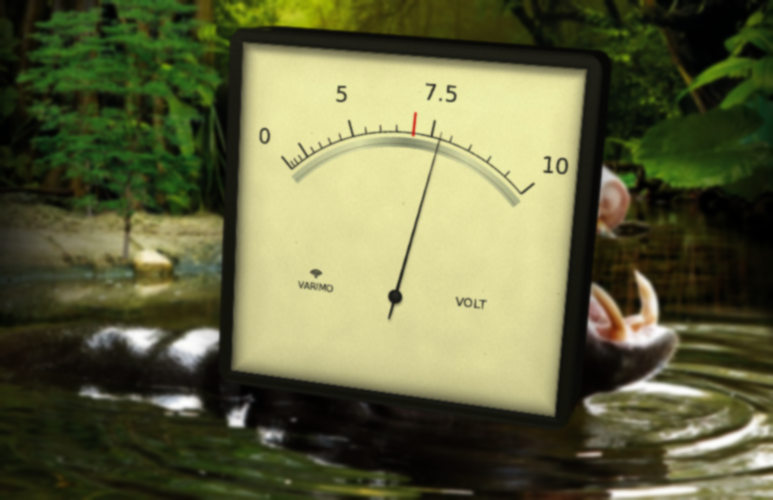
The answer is {"value": 7.75, "unit": "V"}
